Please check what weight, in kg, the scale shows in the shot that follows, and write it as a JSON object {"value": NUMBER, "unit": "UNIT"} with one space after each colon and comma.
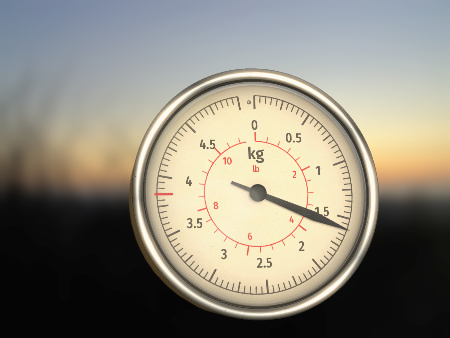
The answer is {"value": 1.6, "unit": "kg"}
